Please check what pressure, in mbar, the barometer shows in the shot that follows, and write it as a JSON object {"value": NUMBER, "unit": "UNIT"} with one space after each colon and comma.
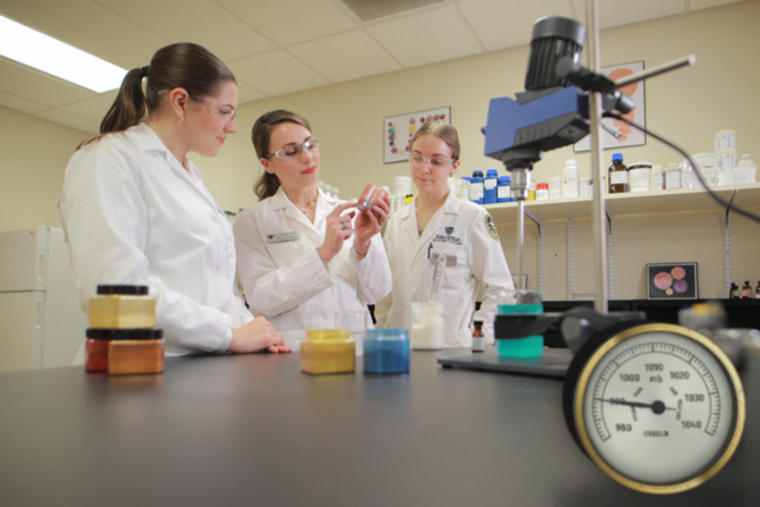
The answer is {"value": 990, "unit": "mbar"}
